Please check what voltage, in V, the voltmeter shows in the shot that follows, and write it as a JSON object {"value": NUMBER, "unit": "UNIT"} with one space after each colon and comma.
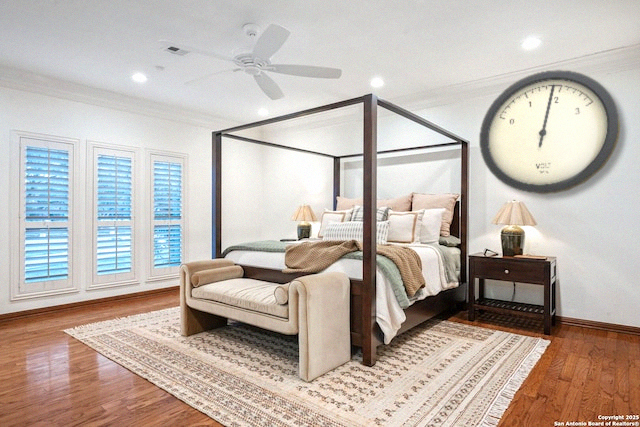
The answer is {"value": 1.8, "unit": "V"}
